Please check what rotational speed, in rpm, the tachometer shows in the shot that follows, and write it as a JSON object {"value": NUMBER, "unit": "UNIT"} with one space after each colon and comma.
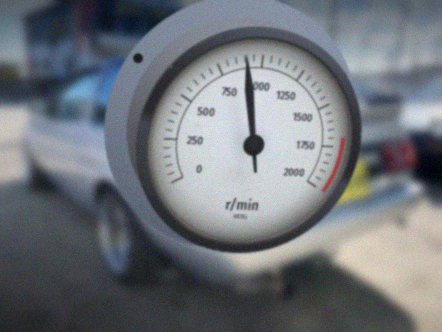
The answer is {"value": 900, "unit": "rpm"}
